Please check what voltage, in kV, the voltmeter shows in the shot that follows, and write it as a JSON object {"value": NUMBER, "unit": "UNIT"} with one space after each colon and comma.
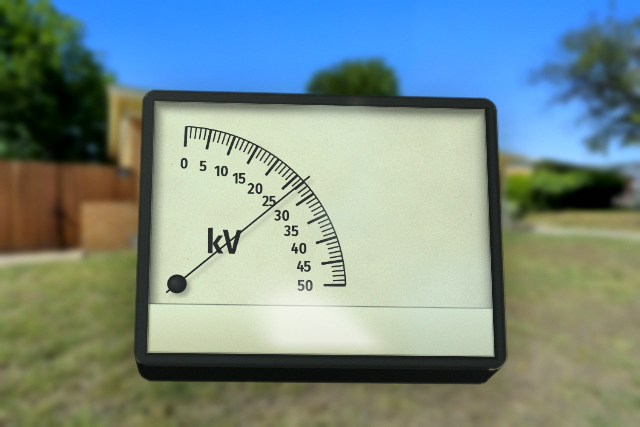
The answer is {"value": 27, "unit": "kV"}
